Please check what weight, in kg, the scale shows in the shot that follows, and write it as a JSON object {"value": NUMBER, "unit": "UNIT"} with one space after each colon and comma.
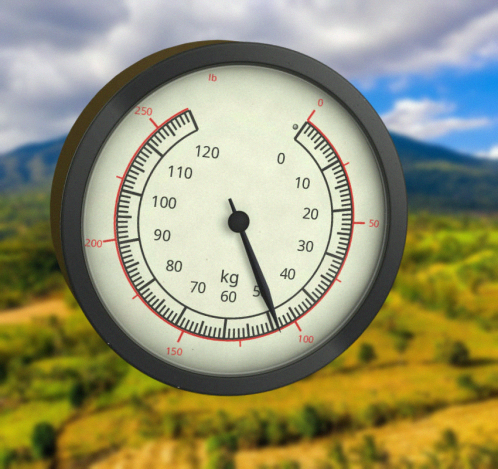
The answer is {"value": 49, "unit": "kg"}
